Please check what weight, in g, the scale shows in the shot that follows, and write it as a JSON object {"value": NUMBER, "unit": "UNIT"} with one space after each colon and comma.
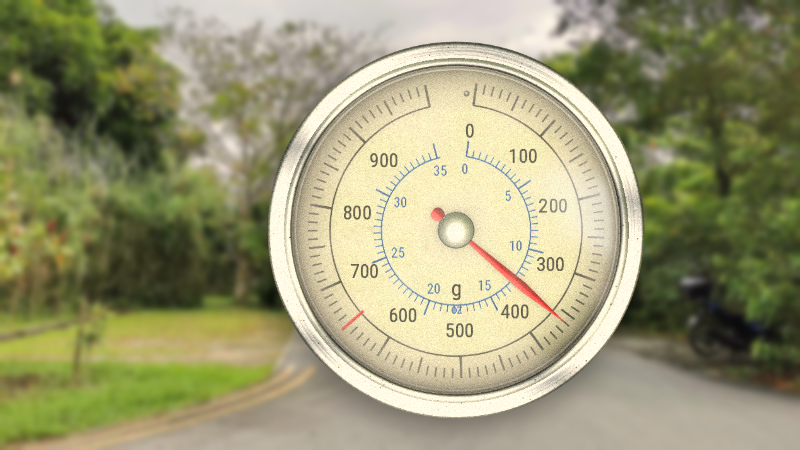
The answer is {"value": 360, "unit": "g"}
